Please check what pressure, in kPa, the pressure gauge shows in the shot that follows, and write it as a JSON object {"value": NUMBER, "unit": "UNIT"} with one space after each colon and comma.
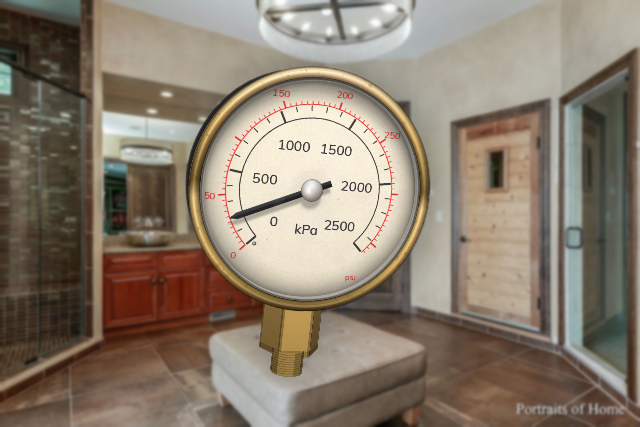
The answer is {"value": 200, "unit": "kPa"}
